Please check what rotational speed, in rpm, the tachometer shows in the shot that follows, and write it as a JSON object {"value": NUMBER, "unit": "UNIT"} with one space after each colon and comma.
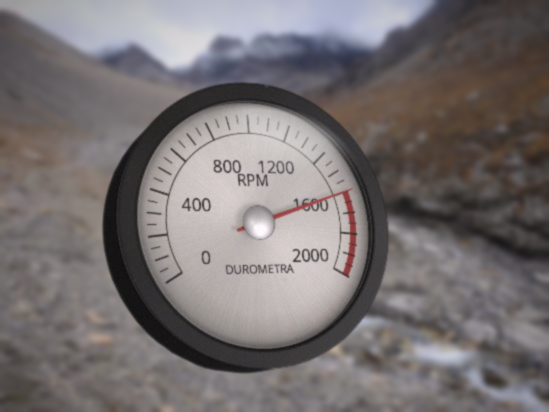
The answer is {"value": 1600, "unit": "rpm"}
